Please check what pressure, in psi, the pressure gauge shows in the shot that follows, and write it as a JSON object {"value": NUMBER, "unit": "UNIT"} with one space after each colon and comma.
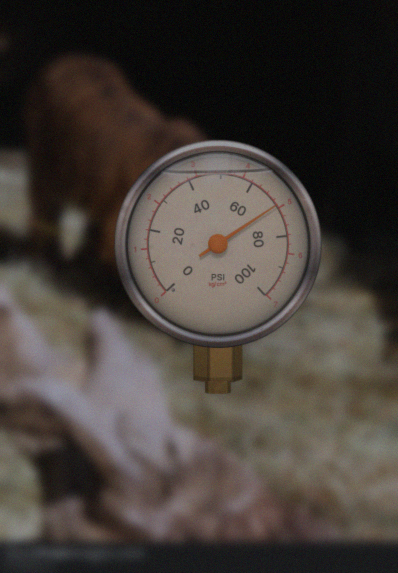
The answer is {"value": 70, "unit": "psi"}
